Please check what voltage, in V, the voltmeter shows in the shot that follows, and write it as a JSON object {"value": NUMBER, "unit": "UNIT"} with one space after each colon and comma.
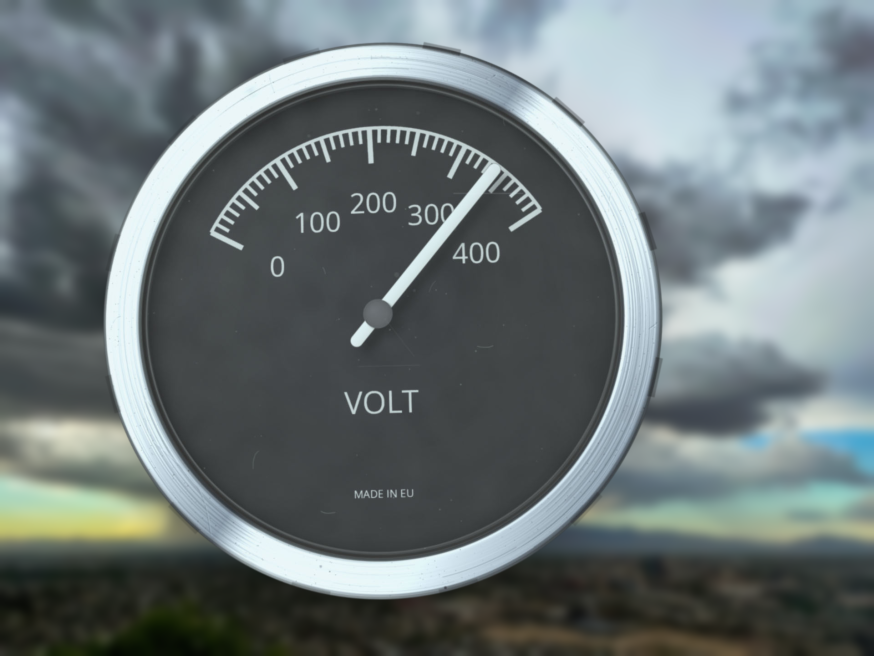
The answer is {"value": 340, "unit": "V"}
